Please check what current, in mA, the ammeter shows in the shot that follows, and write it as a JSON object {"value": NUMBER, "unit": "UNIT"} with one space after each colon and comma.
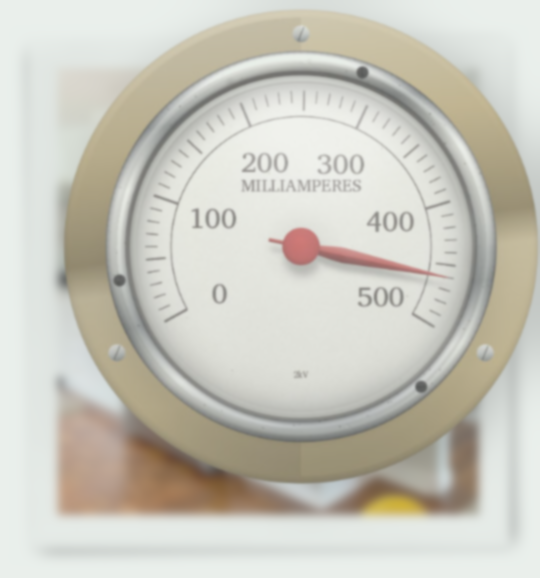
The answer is {"value": 460, "unit": "mA"}
